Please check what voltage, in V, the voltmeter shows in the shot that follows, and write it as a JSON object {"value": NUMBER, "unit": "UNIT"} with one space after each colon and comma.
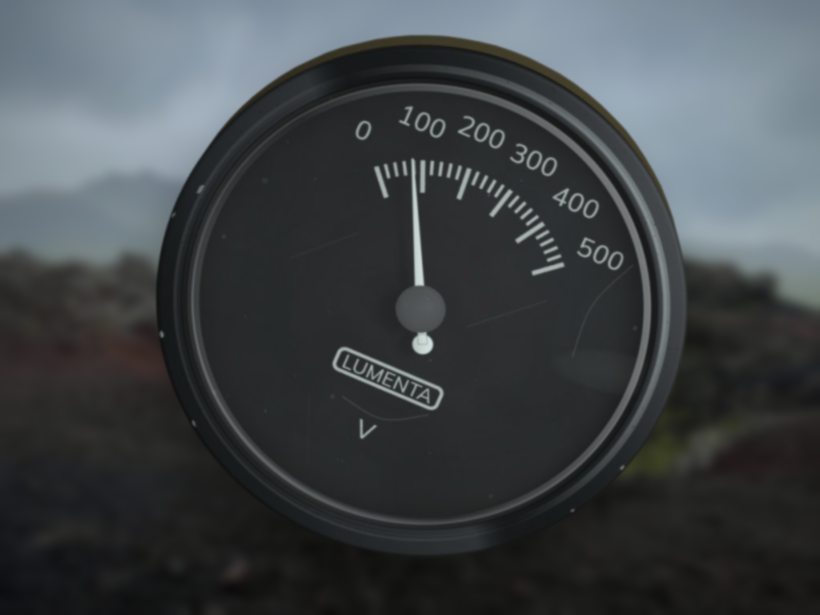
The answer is {"value": 80, "unit": "V"}
